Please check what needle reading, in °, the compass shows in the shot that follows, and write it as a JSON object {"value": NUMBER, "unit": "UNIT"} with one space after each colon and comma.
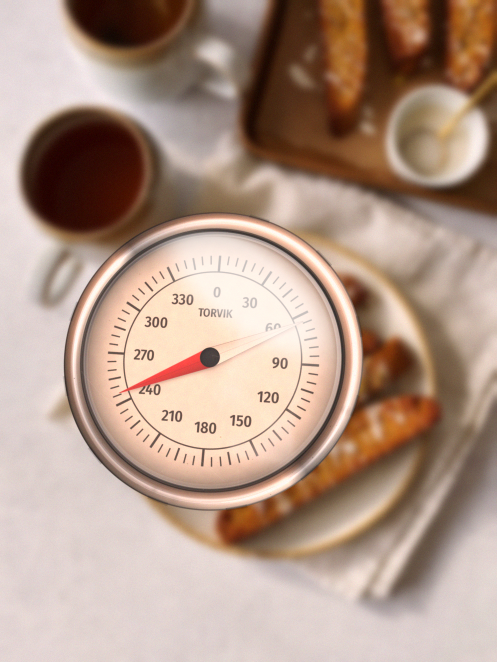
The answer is {"value": 245, "unit": "°"}
